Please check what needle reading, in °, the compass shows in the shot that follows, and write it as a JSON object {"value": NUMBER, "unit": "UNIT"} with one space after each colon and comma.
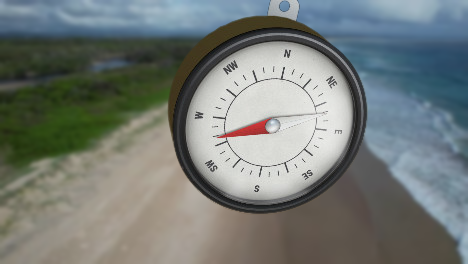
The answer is {"value": 250, "unit": "°"}
